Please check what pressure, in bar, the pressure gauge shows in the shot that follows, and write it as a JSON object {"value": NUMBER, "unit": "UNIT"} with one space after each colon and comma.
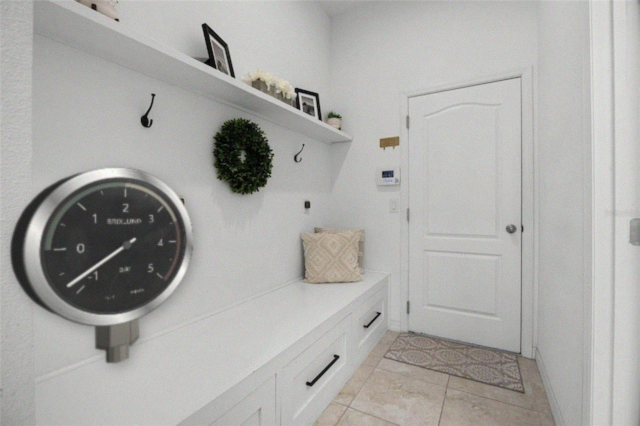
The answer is {"value": -0.75, "unit": "bar"}
